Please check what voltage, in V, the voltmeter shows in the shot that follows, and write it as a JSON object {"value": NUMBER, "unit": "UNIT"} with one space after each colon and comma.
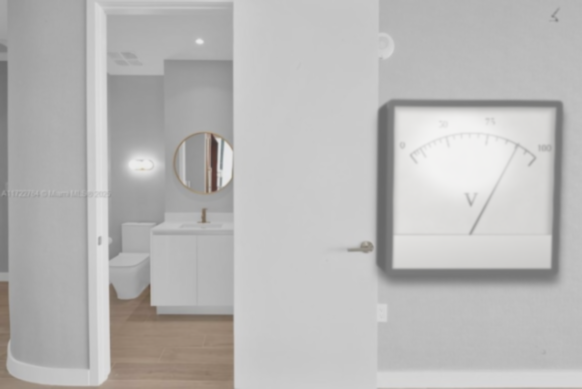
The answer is {"value": 90, "unit": "V"}
